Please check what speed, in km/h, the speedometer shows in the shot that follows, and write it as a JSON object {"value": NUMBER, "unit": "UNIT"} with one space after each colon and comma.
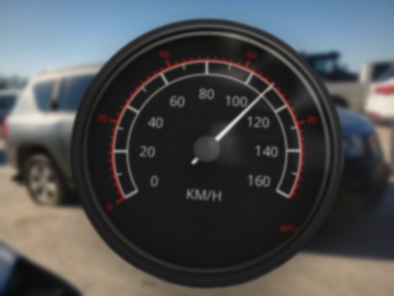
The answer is {"value": 110, "unit": "km/h"}
